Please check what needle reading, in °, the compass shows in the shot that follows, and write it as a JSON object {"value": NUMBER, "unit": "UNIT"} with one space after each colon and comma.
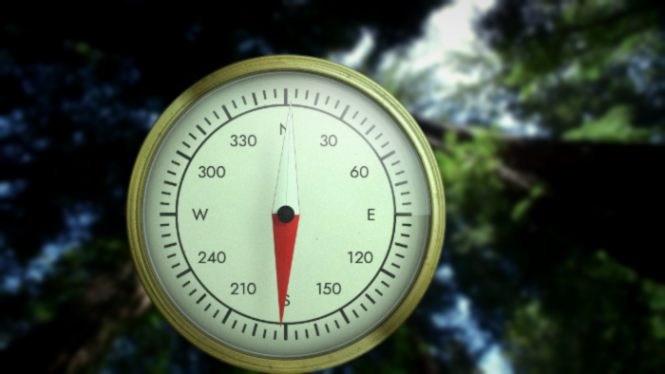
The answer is {"value": 182.5, "unit": "°"}
